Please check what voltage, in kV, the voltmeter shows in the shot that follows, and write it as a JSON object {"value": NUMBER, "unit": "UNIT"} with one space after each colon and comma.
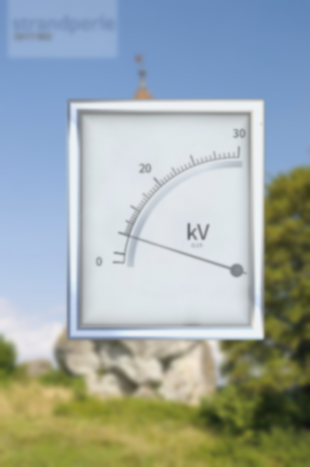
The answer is {"value": 10, "unit": "kV"}
